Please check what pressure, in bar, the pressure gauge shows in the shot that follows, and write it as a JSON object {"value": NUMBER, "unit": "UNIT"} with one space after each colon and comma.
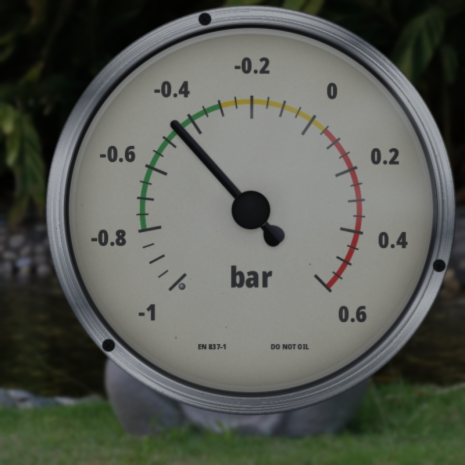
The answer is {"value": -0.45, "unit": "bar"}
